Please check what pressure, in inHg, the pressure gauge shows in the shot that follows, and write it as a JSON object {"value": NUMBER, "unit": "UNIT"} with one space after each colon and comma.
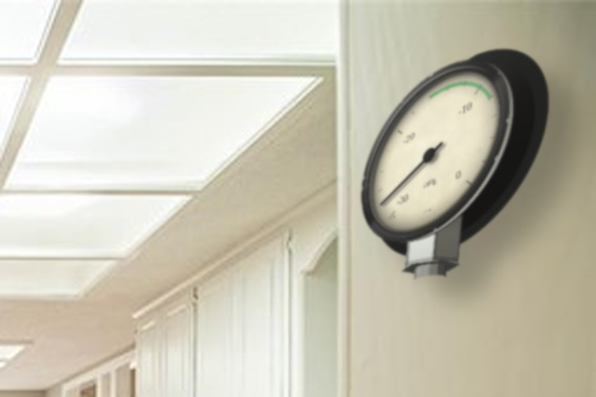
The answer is {"value": -28, "unit": "inHg"}
